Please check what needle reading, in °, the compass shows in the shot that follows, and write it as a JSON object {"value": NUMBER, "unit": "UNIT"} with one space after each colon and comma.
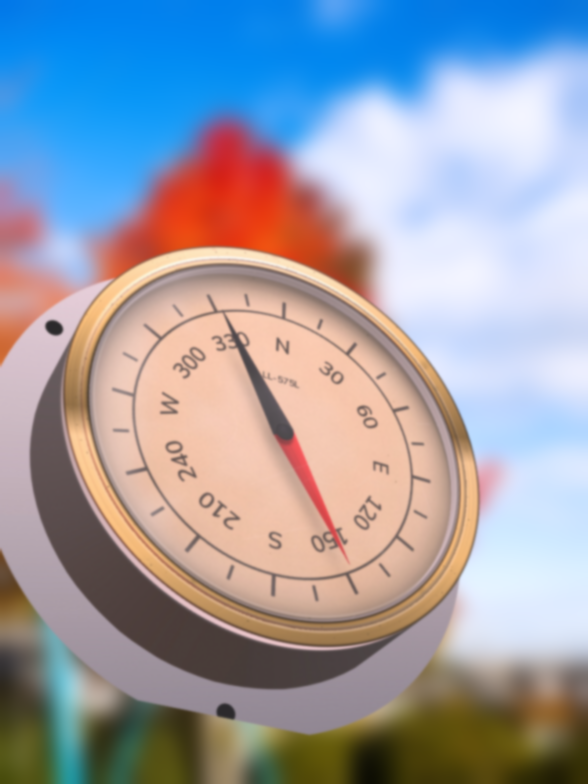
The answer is {"value": 150, "unit": "°"}
